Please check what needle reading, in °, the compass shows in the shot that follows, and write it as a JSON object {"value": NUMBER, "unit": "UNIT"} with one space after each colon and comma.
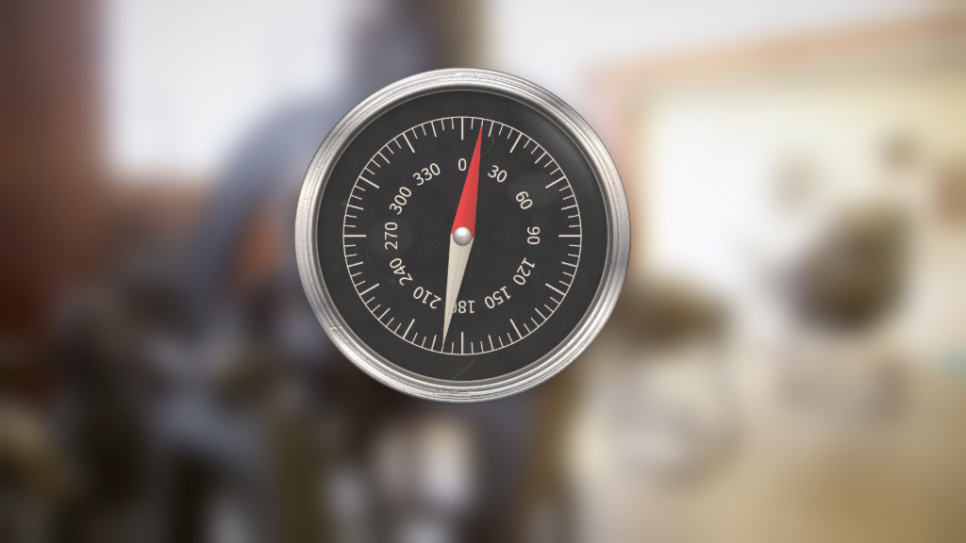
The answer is {"value": 10, "unit": "°"}
